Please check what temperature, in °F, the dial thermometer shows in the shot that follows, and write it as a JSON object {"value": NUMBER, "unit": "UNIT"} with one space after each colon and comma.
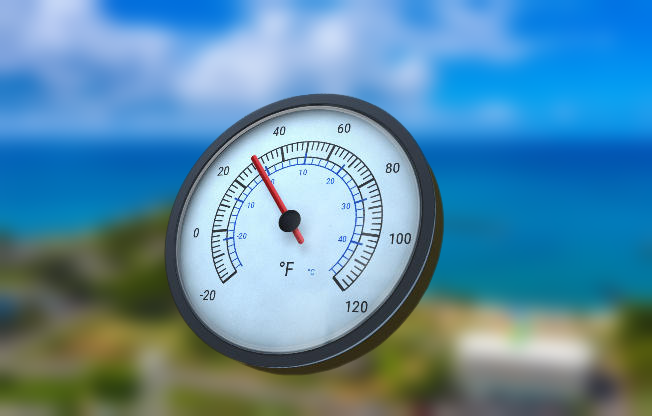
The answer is {"value": 30, "unit": "°F"}
